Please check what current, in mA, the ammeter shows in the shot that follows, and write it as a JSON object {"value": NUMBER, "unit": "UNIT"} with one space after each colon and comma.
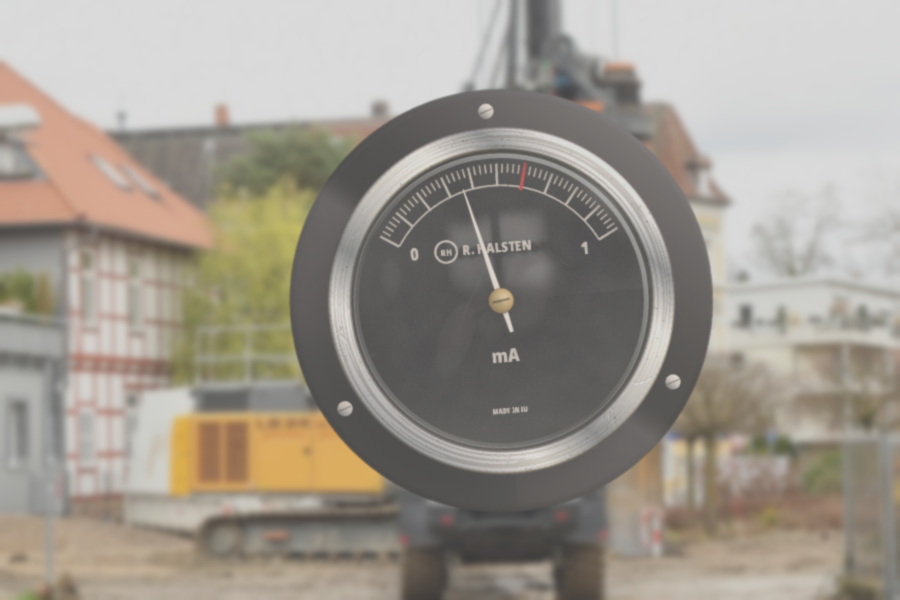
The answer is {"value": 0.36, "unit": "mA"}
